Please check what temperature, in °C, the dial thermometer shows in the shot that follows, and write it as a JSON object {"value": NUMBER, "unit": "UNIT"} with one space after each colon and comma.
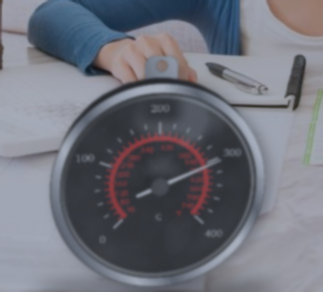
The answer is {"value": 300, "unit": "°C"}
